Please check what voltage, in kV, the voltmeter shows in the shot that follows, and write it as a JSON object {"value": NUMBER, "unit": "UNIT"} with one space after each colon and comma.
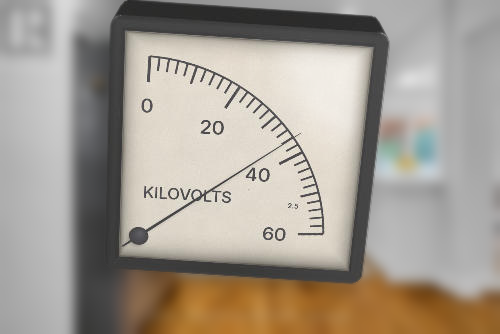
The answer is {"value": 36, "unit": "kV"}
